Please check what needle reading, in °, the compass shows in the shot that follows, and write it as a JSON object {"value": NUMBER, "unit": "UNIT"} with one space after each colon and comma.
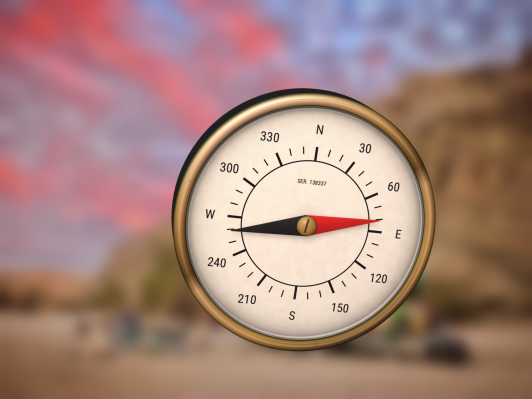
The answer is {"value": 80, "unit": "°"}
